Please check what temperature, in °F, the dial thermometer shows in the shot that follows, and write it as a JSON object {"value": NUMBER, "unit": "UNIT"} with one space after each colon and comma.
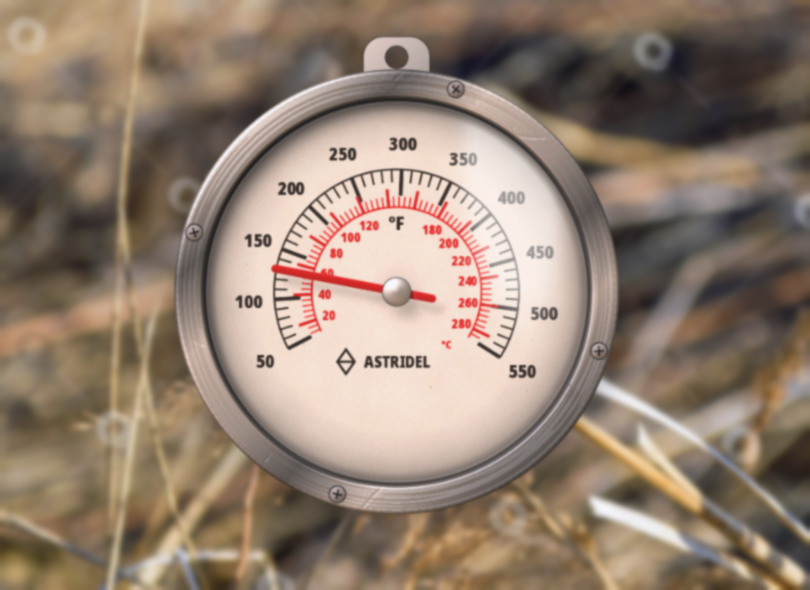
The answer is {"value": 130, "unit": "°F"}
